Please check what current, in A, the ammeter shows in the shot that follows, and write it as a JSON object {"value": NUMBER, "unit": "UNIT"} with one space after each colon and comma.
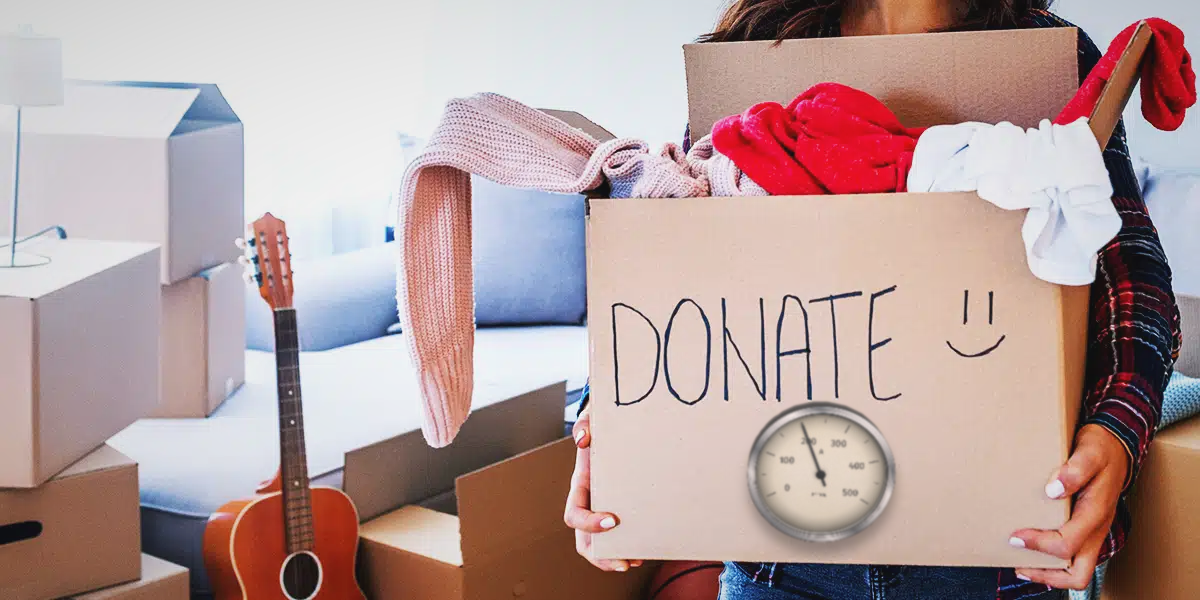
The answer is {"value": 200, "unit": "A"}
